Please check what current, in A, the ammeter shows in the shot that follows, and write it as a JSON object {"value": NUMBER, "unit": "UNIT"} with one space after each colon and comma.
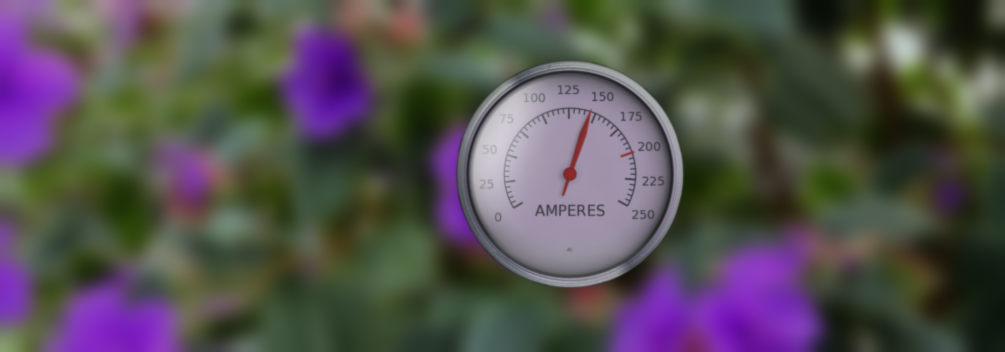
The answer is {"value": 145, "unit": "A"}
